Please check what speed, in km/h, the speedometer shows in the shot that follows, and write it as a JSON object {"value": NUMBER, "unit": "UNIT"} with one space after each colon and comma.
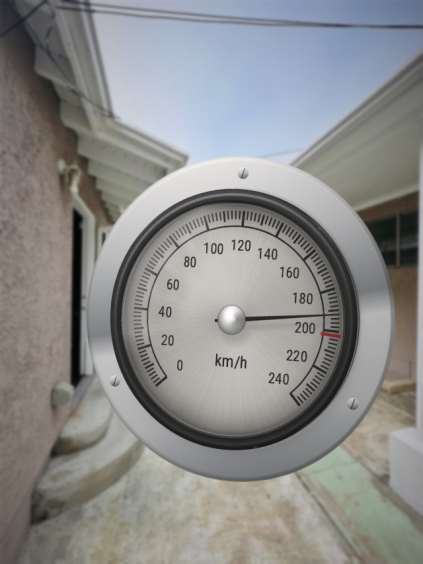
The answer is {"value": 192, "unit": "km/h"}
